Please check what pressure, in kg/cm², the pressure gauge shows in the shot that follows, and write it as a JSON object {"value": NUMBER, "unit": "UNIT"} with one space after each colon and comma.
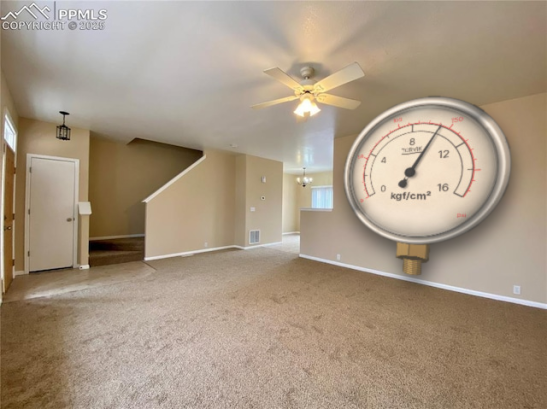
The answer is {"value": 10, "unit": "kg/cm²"}
